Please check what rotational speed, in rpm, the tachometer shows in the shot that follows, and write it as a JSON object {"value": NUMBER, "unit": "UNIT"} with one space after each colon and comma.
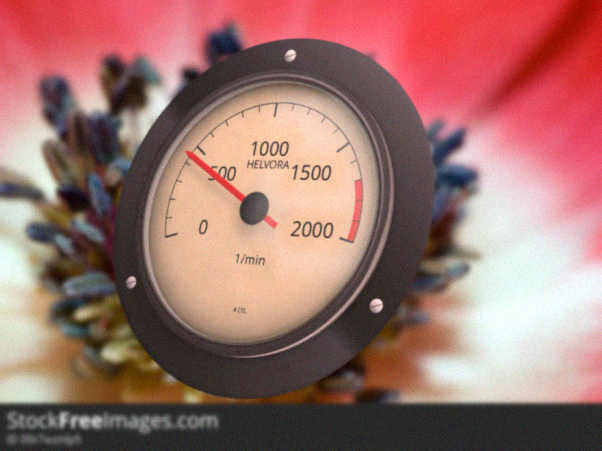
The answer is {"value": 450, "unit": "rpm"}
